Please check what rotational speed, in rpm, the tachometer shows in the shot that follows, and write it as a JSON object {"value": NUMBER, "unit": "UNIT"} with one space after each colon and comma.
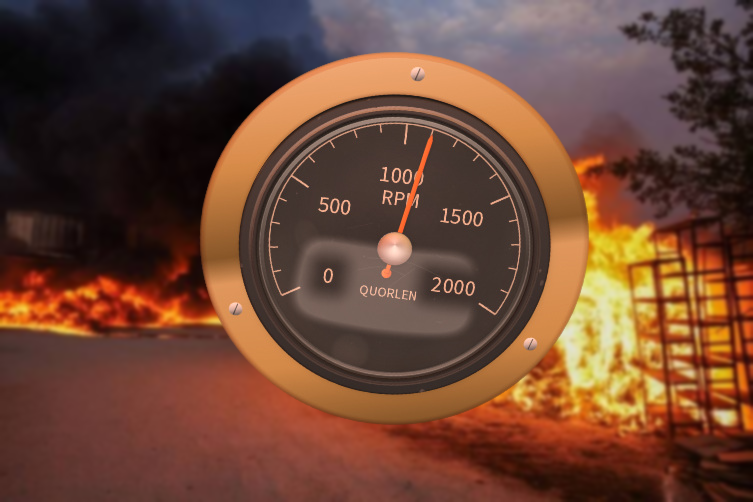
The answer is {"value": 1100, "unit": "rpm"}
